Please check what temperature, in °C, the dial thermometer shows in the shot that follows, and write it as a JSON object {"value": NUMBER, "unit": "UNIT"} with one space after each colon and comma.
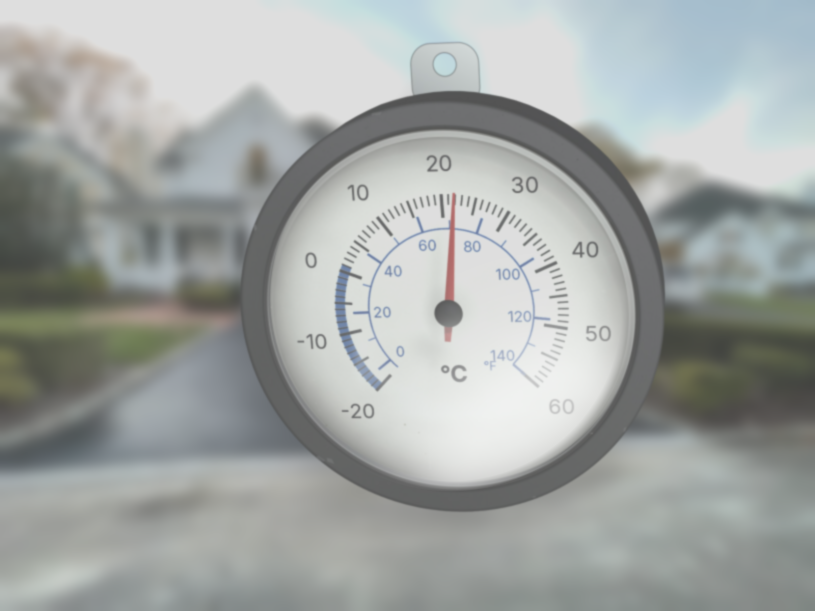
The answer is {"value": 22, "unit": "°C"}
